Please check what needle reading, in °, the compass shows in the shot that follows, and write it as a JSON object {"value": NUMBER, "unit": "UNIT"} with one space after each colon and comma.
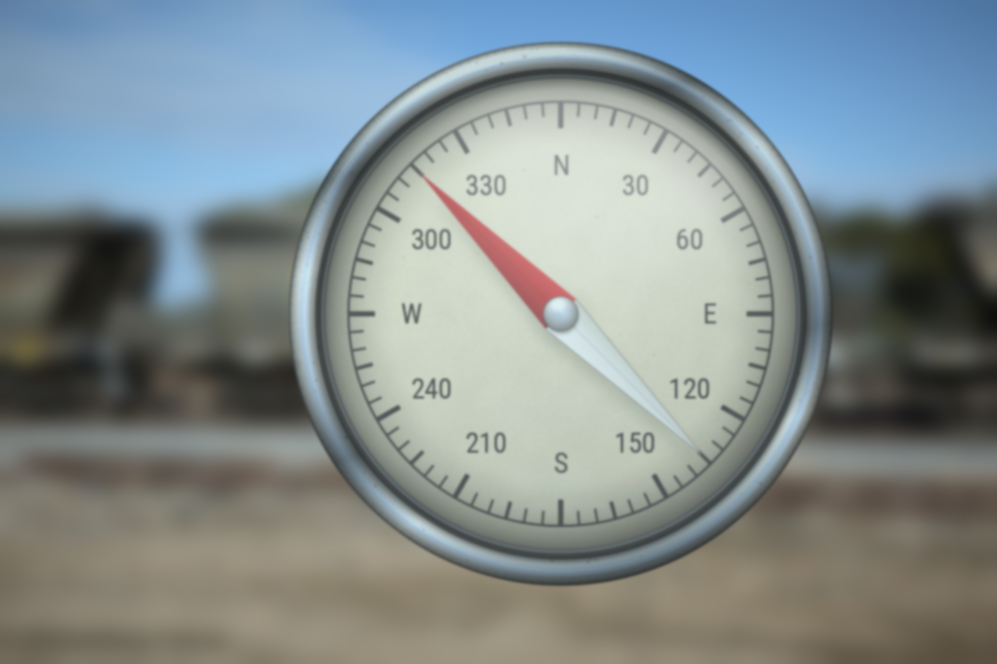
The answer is {"value": 315, "unit": "°"}
